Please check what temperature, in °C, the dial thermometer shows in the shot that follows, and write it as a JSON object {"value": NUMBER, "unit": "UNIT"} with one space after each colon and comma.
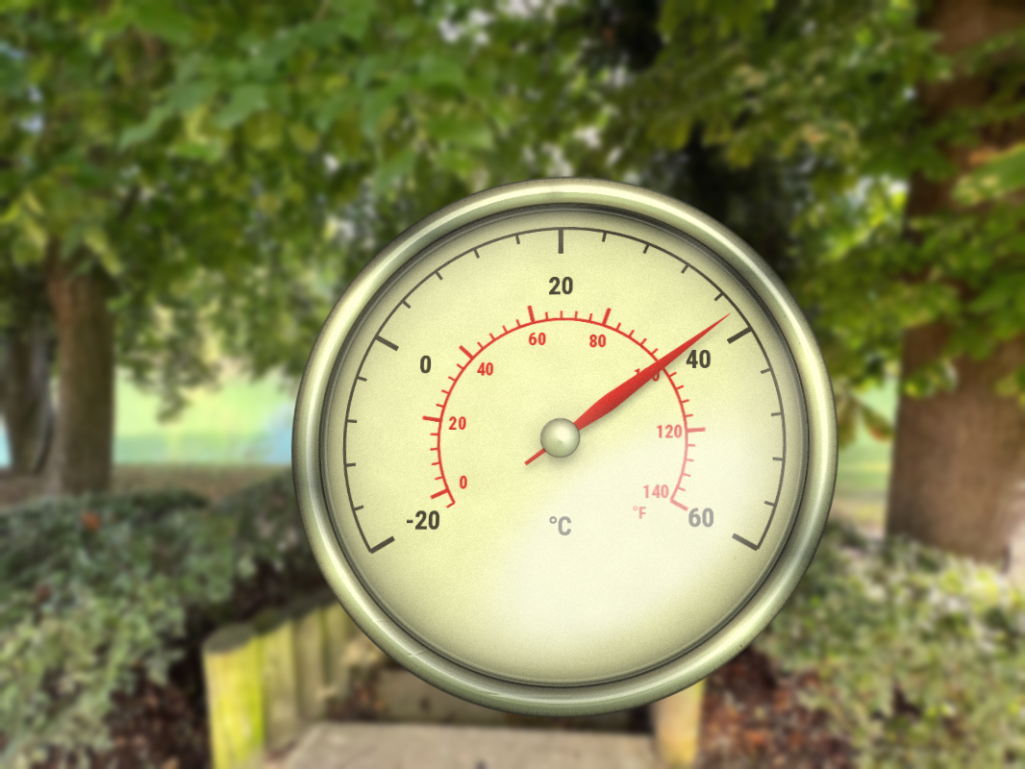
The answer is {"value": 38, "unit": "°C"}
